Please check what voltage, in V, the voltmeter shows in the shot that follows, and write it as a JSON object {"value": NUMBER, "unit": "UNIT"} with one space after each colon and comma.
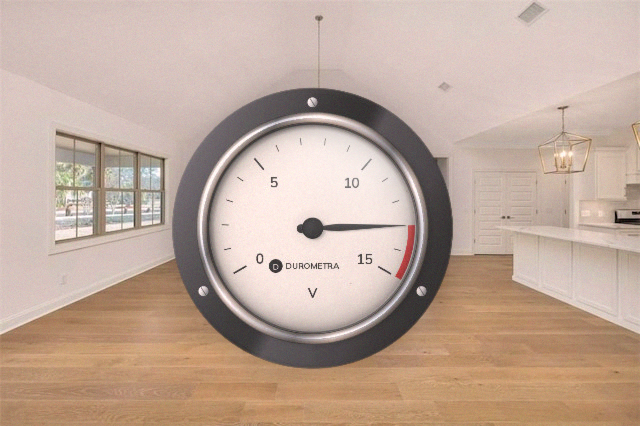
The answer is {"value": 13, "unit": "V"}
